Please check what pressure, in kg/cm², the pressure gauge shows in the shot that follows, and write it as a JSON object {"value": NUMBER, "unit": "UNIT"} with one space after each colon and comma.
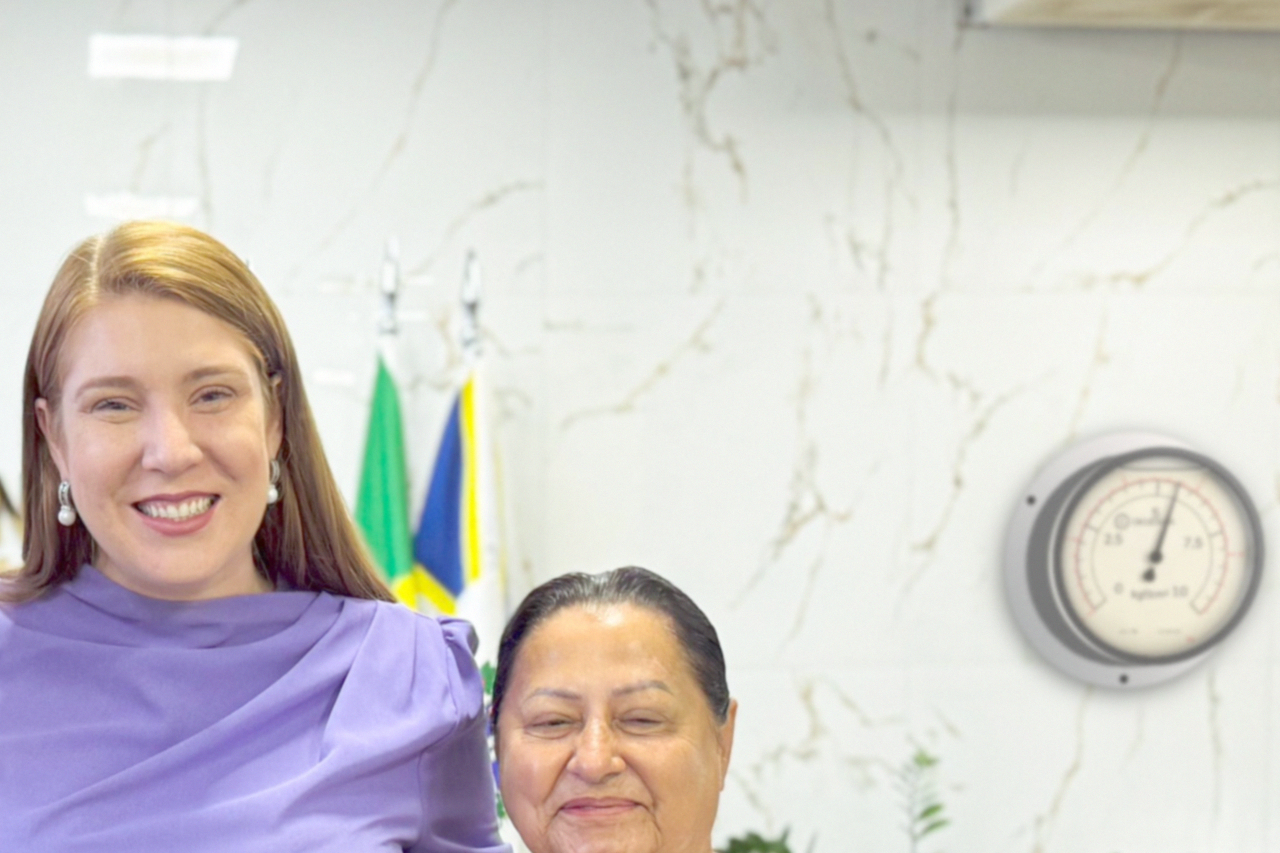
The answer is {"value": 5.5, "unit": "kg/cm²"}
